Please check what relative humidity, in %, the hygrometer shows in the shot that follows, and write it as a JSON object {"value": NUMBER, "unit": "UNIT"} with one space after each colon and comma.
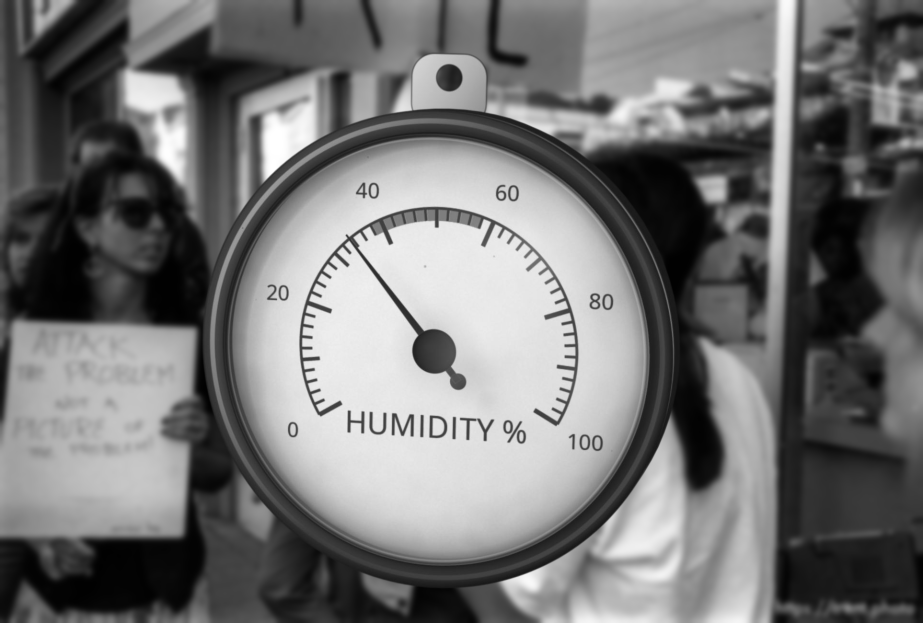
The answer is {"value": 34, "unit": "%"}
